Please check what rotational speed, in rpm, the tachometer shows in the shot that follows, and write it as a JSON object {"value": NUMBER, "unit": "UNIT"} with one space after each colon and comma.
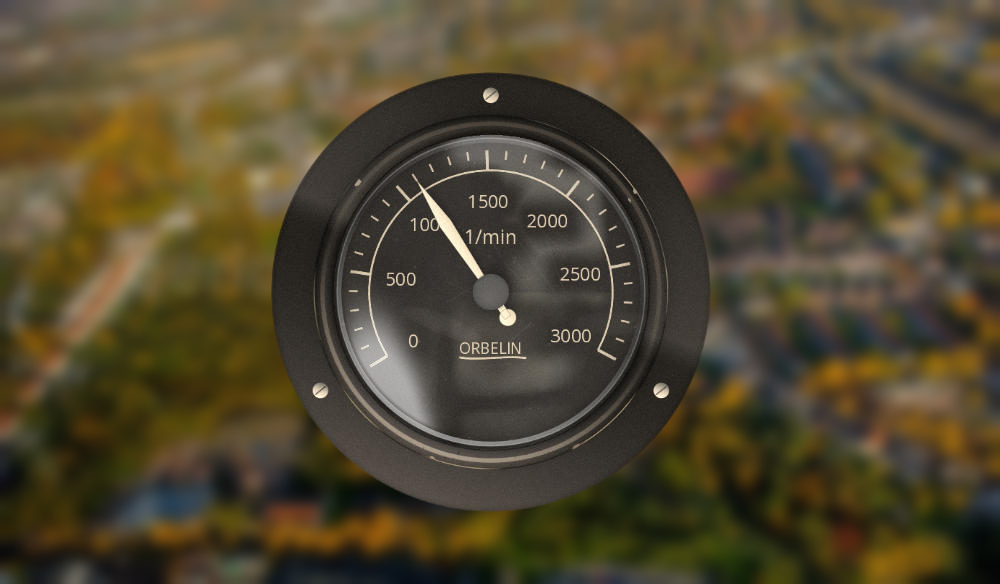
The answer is {"value": 1100, "unit": "rpm"}
